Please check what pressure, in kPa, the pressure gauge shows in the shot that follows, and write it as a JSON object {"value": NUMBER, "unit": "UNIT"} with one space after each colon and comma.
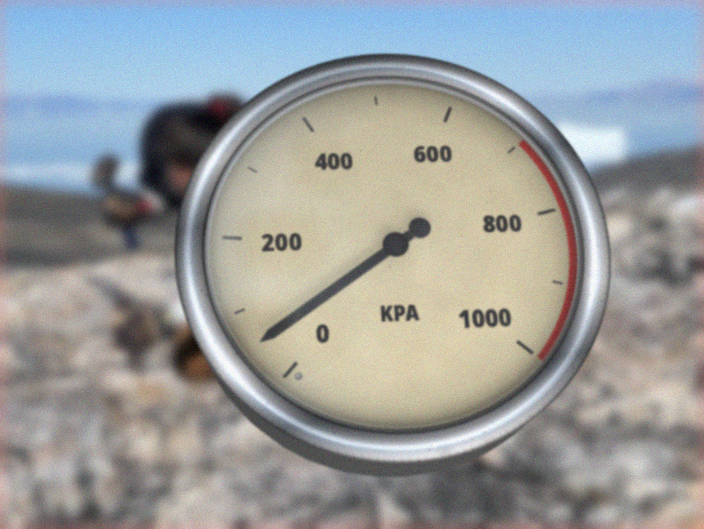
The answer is {"value": 50, "unit": "kPa"}
